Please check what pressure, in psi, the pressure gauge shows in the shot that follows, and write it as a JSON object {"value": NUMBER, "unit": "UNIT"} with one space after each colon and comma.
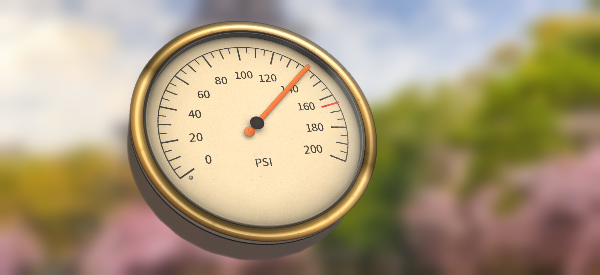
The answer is {"value": 140, "unit": "psi"}
